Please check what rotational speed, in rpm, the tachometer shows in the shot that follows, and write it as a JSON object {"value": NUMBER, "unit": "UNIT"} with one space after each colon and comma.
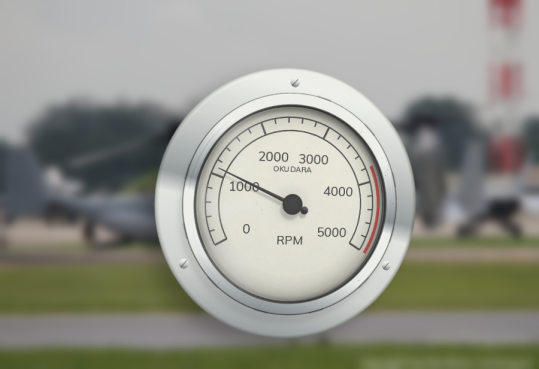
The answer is {"value": 1100, "unit": "rpm"}
